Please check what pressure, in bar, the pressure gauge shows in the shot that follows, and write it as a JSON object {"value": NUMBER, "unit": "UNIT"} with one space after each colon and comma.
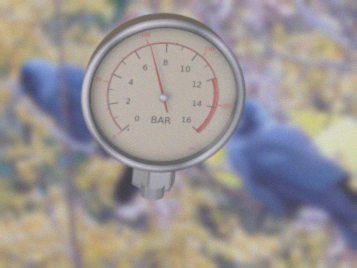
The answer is {"value": 7, "unit": "bar"}
